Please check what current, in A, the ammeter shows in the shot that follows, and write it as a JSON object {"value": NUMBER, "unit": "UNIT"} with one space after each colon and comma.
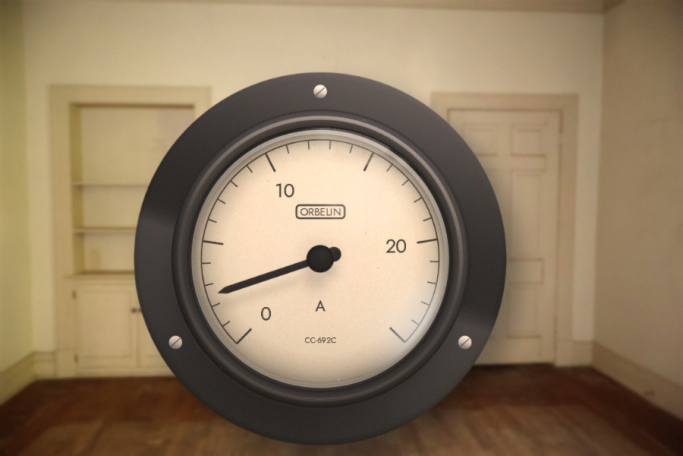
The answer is {"value": 2.5, "unit": "A"}
